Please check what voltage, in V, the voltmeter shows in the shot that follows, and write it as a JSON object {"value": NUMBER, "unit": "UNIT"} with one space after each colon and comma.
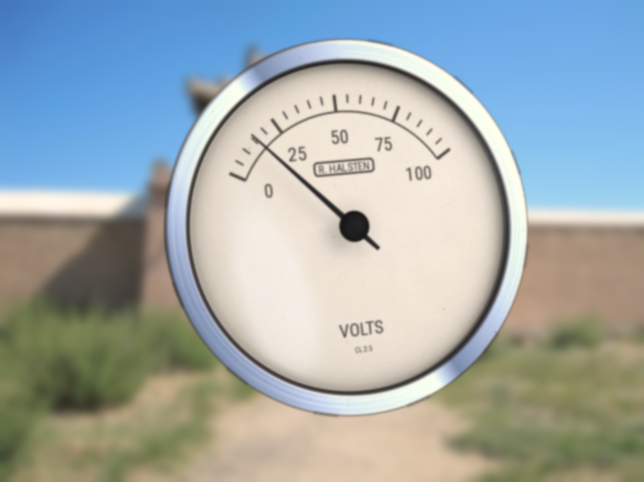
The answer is {"value": 15, "unit": "V"}
